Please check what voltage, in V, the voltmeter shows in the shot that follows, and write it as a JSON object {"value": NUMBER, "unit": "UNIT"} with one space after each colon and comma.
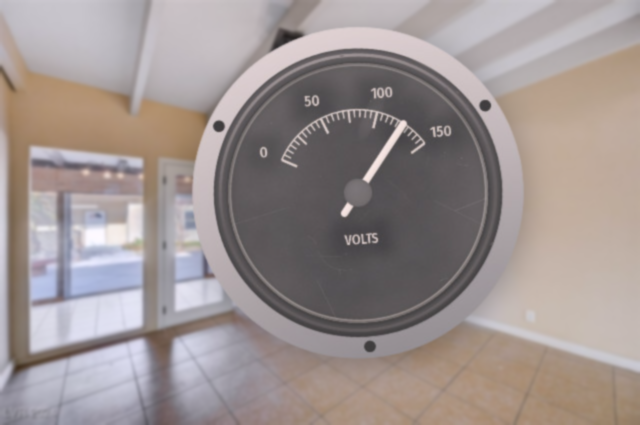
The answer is {"value": 125, "unit": "V"}
